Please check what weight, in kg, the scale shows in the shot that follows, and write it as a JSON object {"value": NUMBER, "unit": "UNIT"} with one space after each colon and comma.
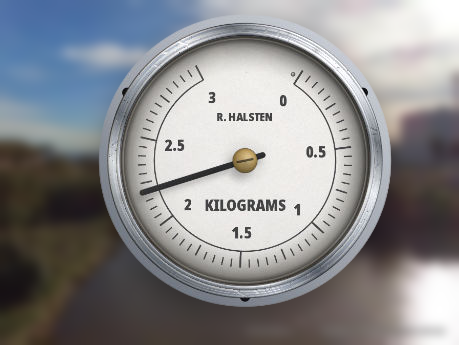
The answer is {"value": 2.2, "unit": "kg"}
